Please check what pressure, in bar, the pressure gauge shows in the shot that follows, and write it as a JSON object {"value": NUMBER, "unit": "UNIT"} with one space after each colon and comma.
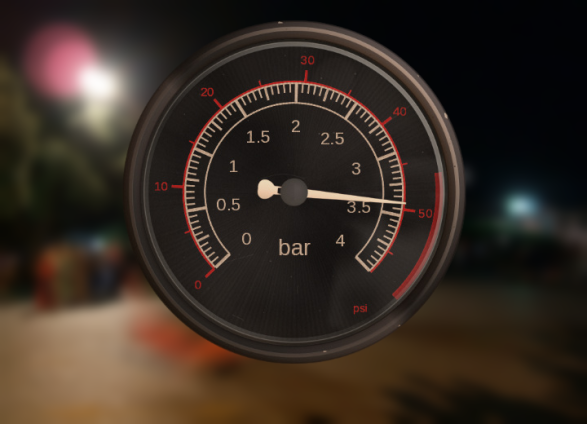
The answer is {"value": 3.4, "unit": "bar"}
